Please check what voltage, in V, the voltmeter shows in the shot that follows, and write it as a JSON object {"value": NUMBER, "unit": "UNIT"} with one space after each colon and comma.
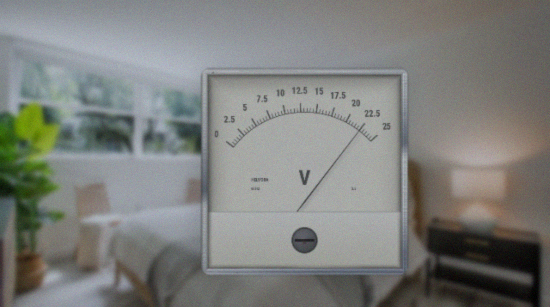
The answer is {"value": 22.5, "unit": "V"}
